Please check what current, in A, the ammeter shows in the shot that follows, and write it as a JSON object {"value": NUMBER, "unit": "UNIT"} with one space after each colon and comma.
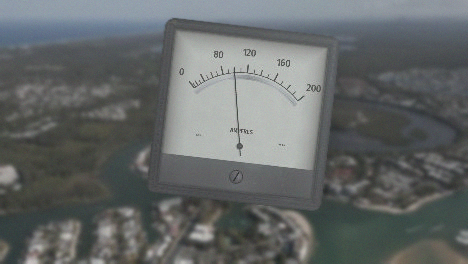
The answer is {"value": 100, "unit": "A"}
